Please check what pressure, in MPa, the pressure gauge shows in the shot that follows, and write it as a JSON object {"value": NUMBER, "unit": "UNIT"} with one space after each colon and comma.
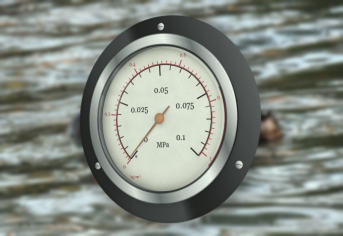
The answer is {"value": 0, "unit": "MPa"}
